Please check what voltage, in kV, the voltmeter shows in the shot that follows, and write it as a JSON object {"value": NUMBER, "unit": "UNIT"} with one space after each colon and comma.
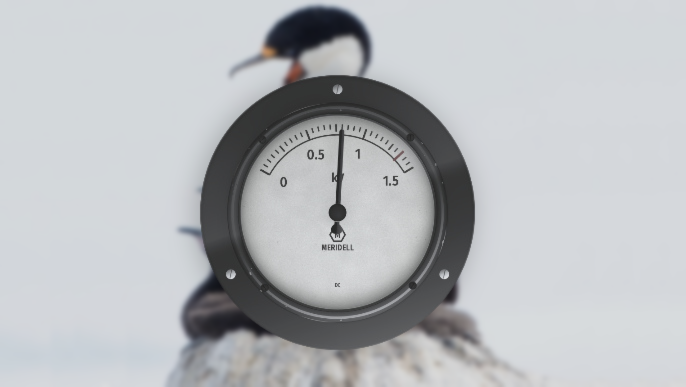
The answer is {"value": 0.8, "unit": "kV"}
